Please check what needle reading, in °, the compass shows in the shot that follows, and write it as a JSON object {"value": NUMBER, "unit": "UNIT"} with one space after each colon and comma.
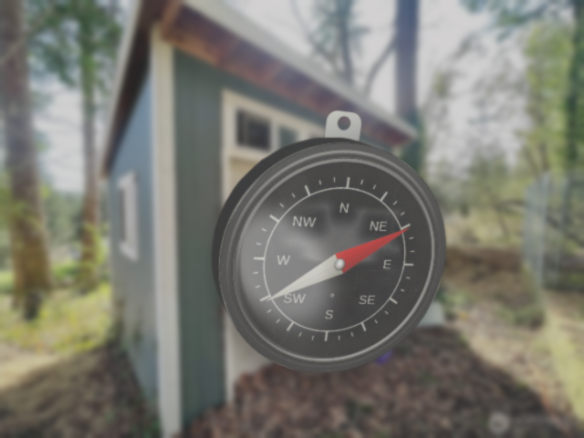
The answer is {"value": 60, "unit": "°"}
